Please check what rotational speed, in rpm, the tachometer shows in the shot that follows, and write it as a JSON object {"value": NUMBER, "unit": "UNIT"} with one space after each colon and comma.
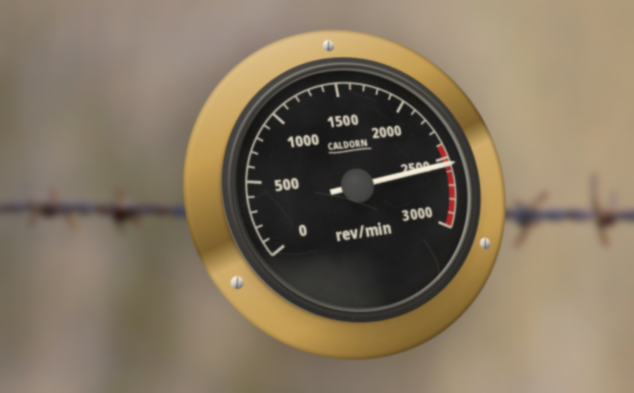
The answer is {"value": 2550, "unit": "rpm"}
